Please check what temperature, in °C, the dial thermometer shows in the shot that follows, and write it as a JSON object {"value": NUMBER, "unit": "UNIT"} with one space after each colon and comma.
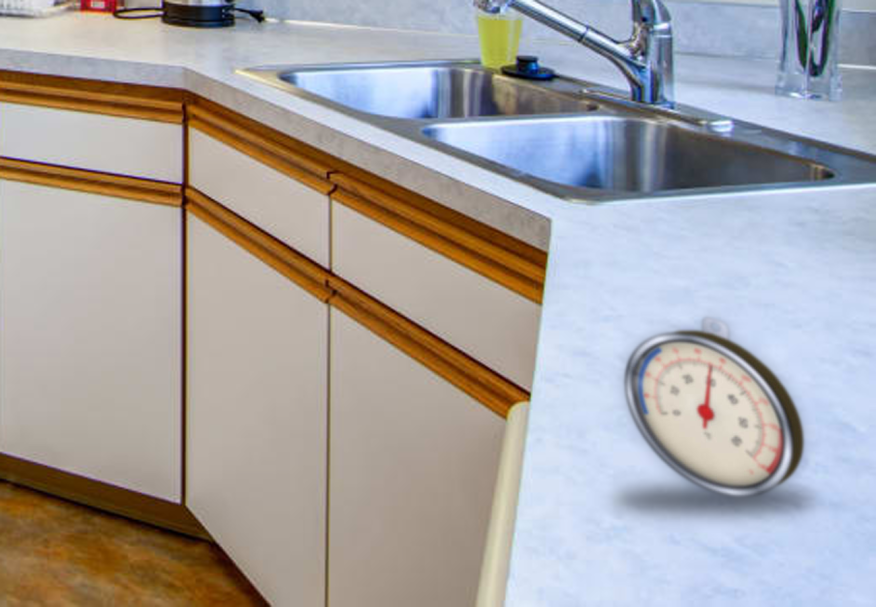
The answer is {"value": 30, "unit": "°C"}
